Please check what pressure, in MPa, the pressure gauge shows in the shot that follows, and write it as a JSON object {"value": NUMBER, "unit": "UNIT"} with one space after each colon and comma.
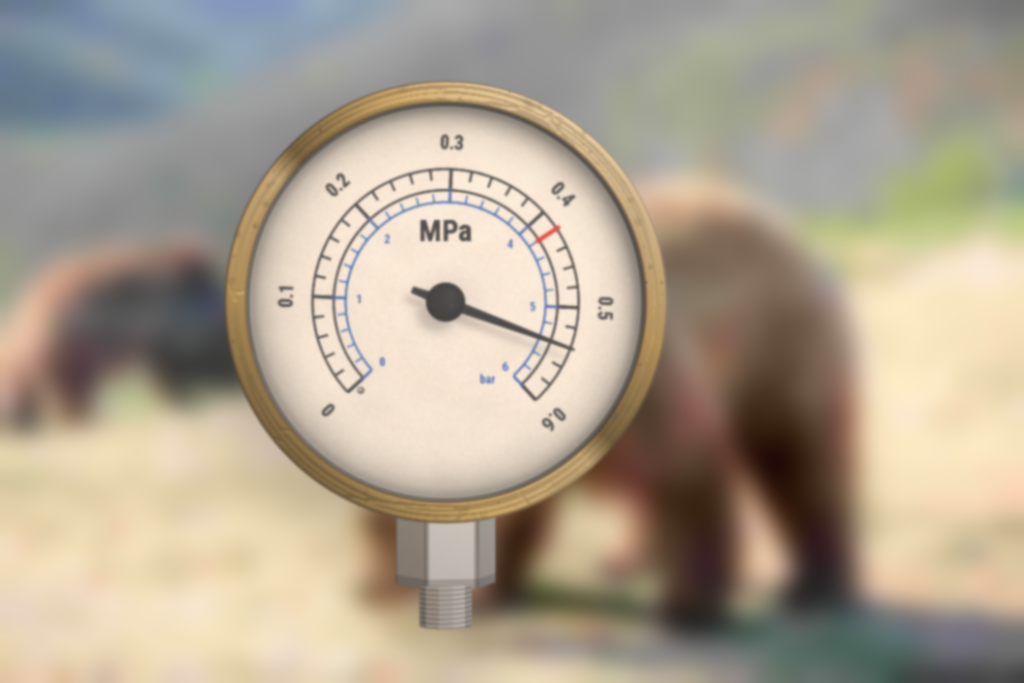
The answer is {"value": 0.54, "unit": "MPa"}
